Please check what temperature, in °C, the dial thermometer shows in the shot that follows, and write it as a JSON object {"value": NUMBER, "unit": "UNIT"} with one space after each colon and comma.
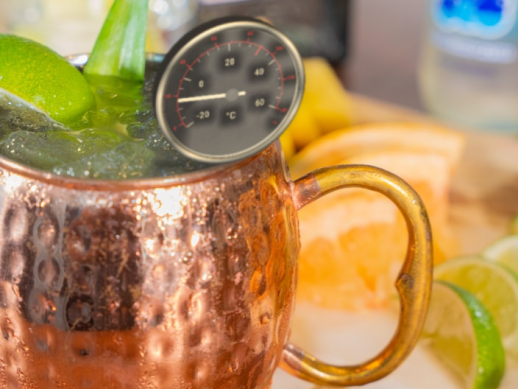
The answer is {"value": -8, "unit": "°C"}
